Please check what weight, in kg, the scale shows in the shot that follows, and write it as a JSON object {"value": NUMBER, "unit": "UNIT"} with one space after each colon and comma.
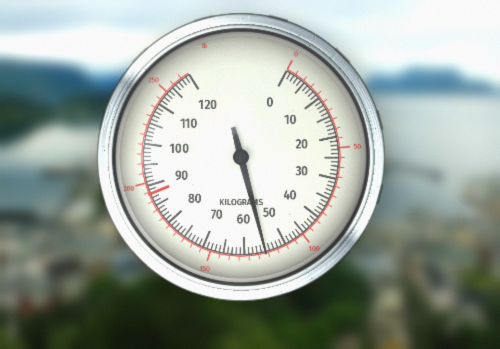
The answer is {"value": 55, "unit": "kg"}
